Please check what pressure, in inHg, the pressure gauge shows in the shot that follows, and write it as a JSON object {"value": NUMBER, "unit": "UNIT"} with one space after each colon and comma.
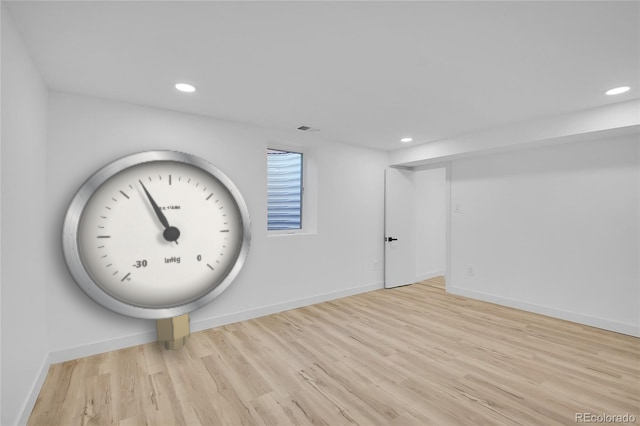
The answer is {"value": -18, "unit": "inHg"}
